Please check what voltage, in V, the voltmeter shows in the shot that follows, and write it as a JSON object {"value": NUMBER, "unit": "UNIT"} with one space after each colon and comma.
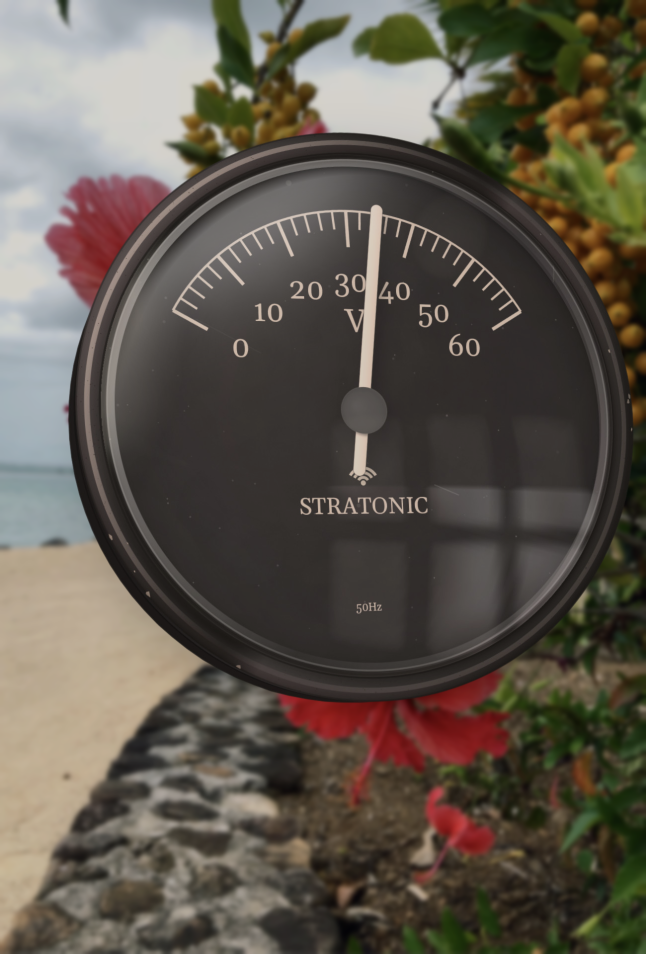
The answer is {"value": 34, "unit": "V"}
